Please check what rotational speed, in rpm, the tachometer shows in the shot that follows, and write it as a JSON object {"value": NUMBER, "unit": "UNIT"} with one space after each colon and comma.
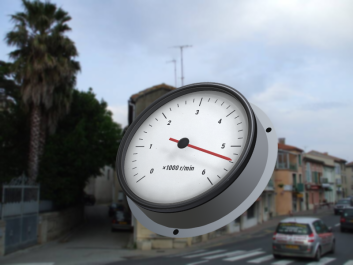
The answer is {"value": 5400, "unit": "rpm"}
